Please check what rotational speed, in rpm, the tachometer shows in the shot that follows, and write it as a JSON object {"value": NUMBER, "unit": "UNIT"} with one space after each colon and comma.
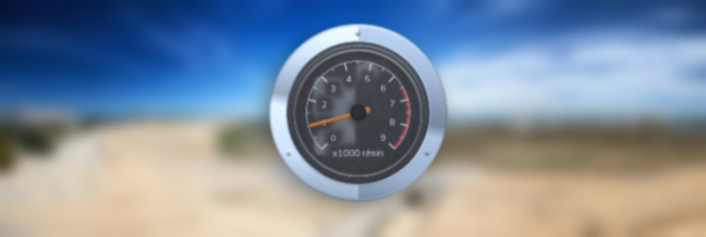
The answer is {"value": 1000, "unit": "rpm"}
